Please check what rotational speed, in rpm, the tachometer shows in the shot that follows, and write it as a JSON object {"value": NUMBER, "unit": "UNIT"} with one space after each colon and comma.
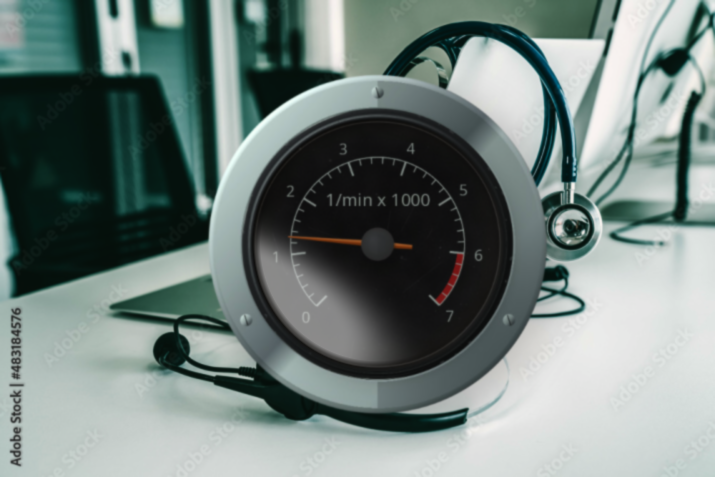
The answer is {"value": 1300, "unit": "rpm"}
